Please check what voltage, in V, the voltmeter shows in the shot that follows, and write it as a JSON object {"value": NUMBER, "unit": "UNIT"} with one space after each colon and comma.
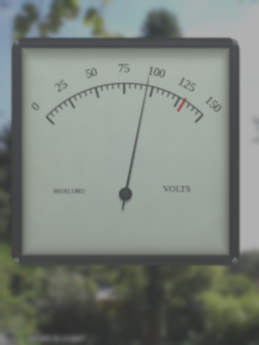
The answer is {"value": 95, "unit": "V"}
